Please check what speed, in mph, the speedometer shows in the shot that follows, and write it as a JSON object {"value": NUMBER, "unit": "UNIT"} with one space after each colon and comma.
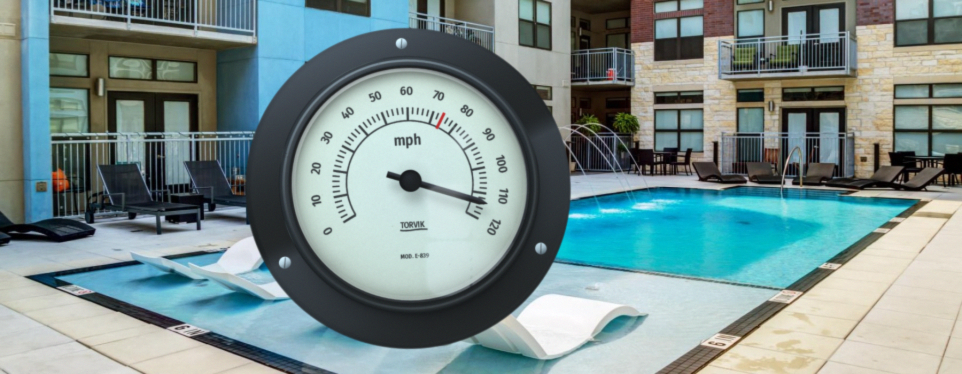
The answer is {"value": 114, "unit": "mph"}
